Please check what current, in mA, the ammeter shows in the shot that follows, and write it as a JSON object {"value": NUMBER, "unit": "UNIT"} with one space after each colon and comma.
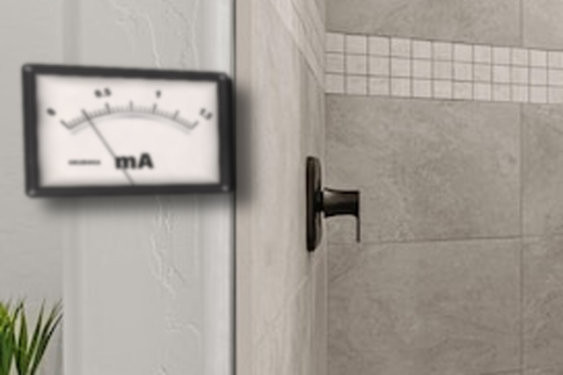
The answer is {"value": 0.25, "unit": "mA"}
